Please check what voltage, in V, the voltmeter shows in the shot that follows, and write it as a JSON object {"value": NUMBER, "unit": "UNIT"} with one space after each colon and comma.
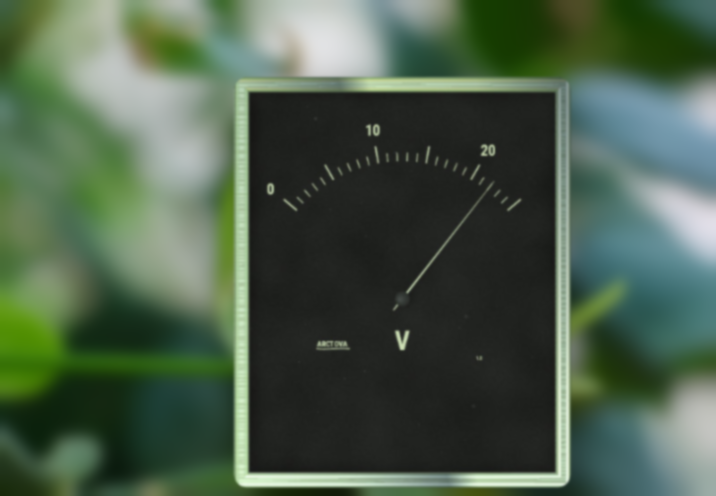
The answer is {"value": 22, "unit": "V"}
